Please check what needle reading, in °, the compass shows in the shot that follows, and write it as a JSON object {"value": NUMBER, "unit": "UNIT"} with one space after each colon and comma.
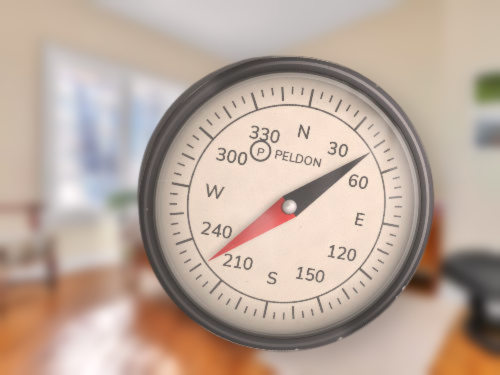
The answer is {"value": 225, "unit": "°"}
